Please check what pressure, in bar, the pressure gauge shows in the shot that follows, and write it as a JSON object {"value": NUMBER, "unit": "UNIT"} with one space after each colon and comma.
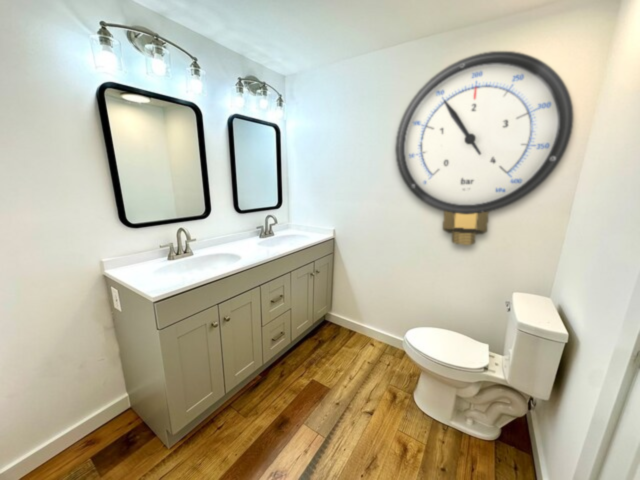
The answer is {"value": 1.5, "unit": "bar"}
